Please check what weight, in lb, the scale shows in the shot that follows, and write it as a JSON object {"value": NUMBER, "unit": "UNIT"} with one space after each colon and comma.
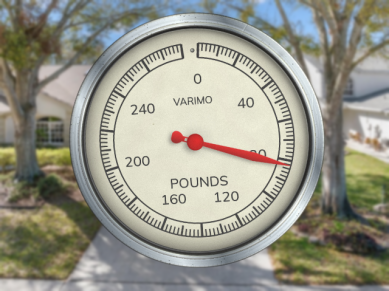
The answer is {"value": 82, "unit": "lb"}
